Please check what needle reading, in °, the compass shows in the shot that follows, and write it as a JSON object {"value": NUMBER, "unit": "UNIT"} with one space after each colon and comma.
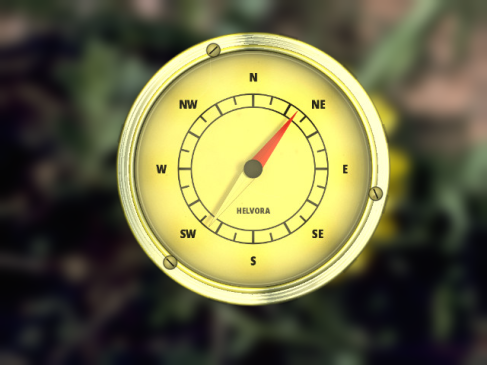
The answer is {"value": 37.5, "unit": "°"}
